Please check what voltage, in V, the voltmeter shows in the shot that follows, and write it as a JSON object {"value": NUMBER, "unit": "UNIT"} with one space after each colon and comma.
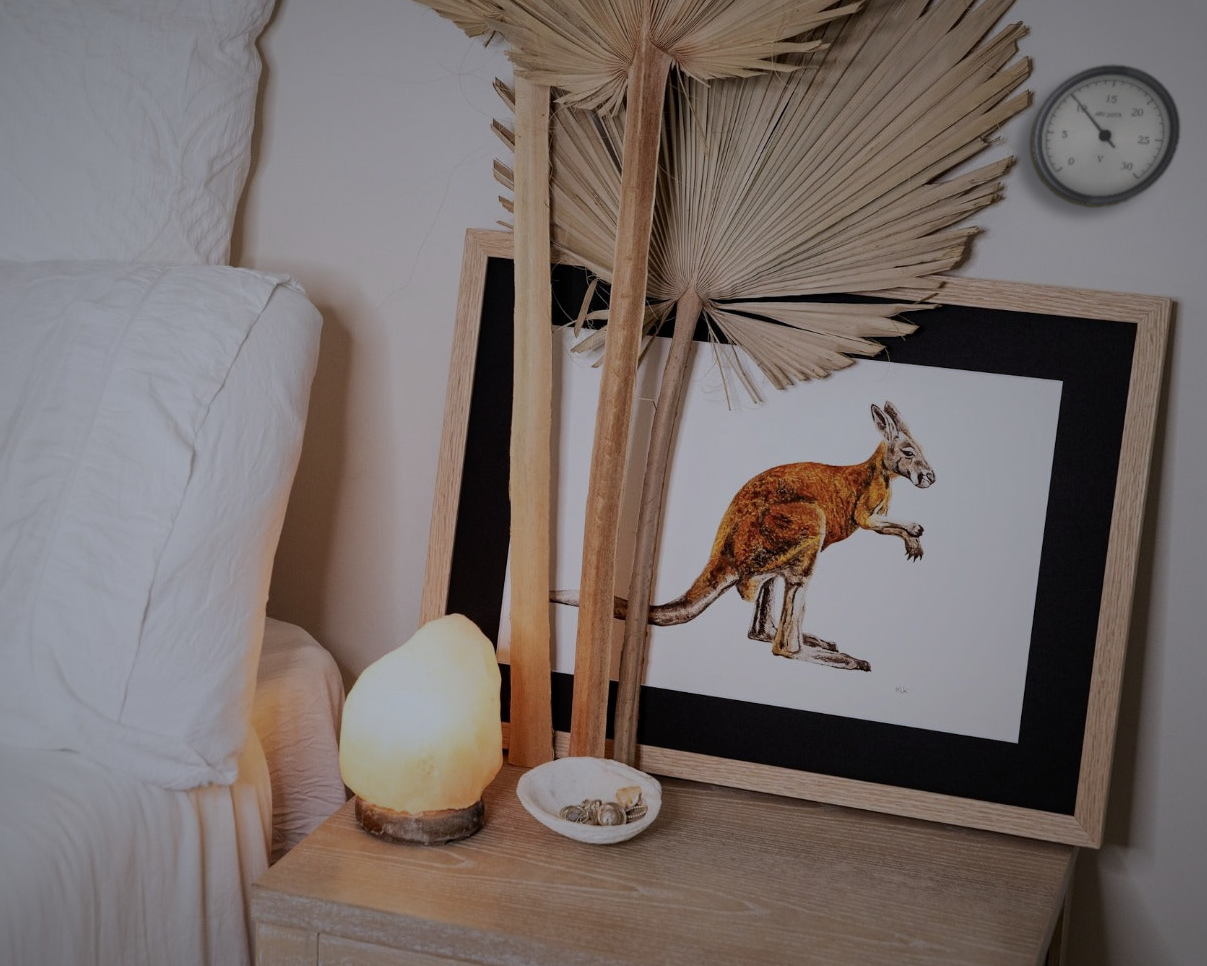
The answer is {"value": 10, "unit": "V"}
